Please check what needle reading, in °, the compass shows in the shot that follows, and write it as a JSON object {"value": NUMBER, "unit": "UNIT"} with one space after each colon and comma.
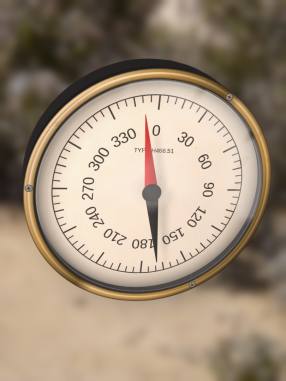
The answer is {"value": 350, "unit": "°"}
